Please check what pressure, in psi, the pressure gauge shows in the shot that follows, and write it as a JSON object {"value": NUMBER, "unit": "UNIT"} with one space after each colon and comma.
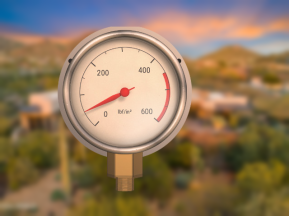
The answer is {"value": 50, "unit": "psi"}
